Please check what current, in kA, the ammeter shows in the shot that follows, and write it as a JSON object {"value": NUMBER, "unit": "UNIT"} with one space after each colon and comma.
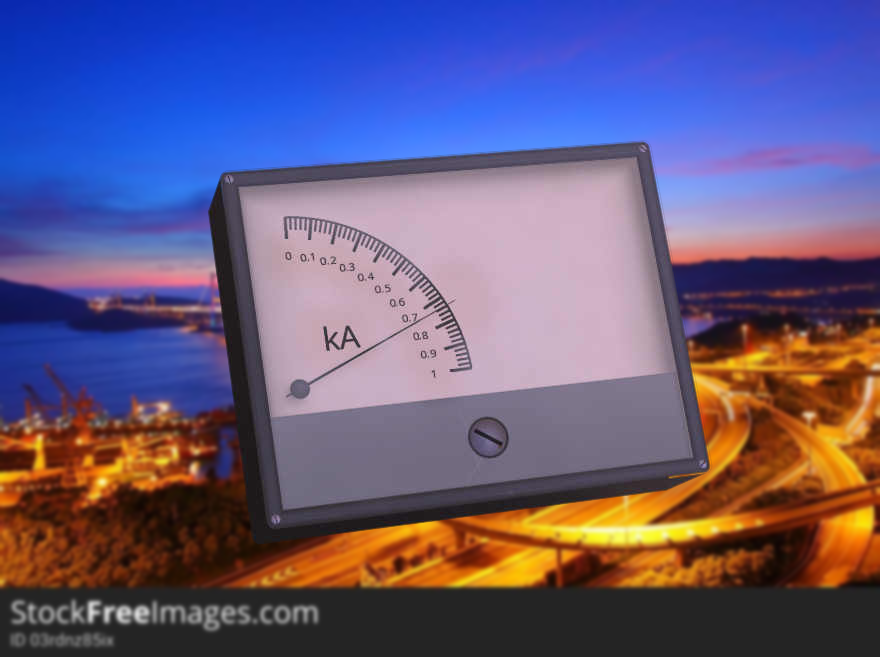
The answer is {"value": 0.74, "unit": "kA"}
